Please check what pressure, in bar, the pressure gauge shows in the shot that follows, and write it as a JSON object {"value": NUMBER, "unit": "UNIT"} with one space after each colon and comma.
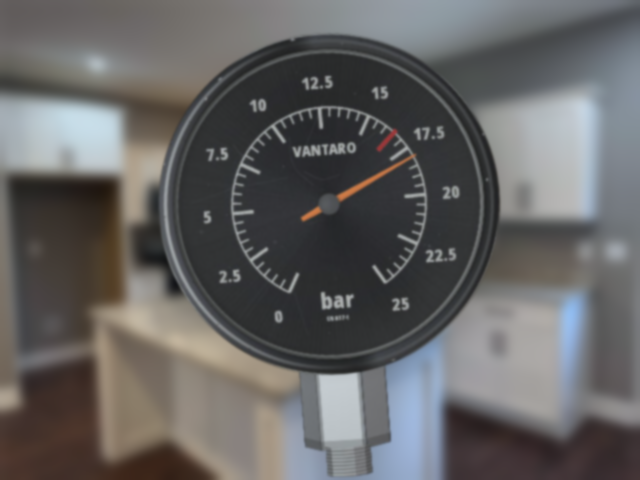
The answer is {"value": 18, "unit": "bar"}
